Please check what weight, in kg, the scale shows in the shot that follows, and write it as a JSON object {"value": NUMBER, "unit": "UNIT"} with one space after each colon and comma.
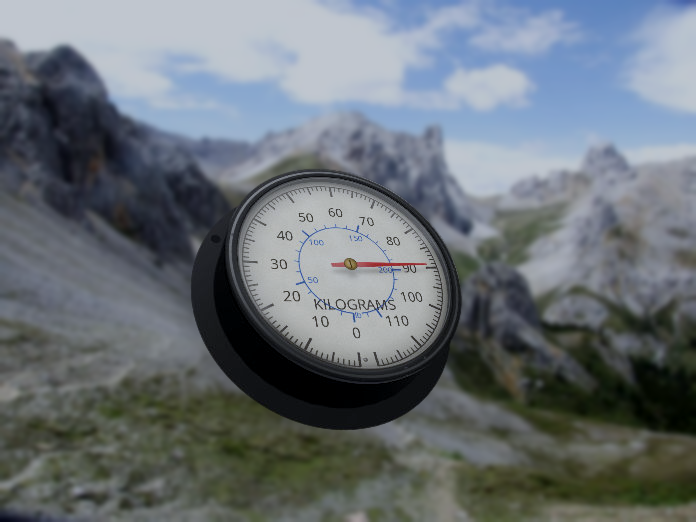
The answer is {"value": 90, "unit": "kg"}
